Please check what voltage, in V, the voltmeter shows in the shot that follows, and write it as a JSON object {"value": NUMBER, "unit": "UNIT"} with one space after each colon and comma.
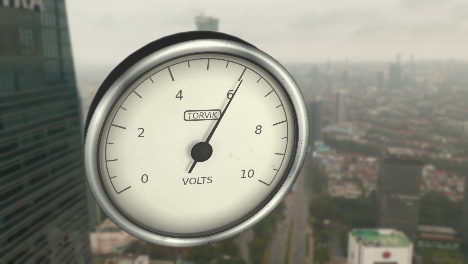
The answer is {"value": 6, "unit": "V"}
